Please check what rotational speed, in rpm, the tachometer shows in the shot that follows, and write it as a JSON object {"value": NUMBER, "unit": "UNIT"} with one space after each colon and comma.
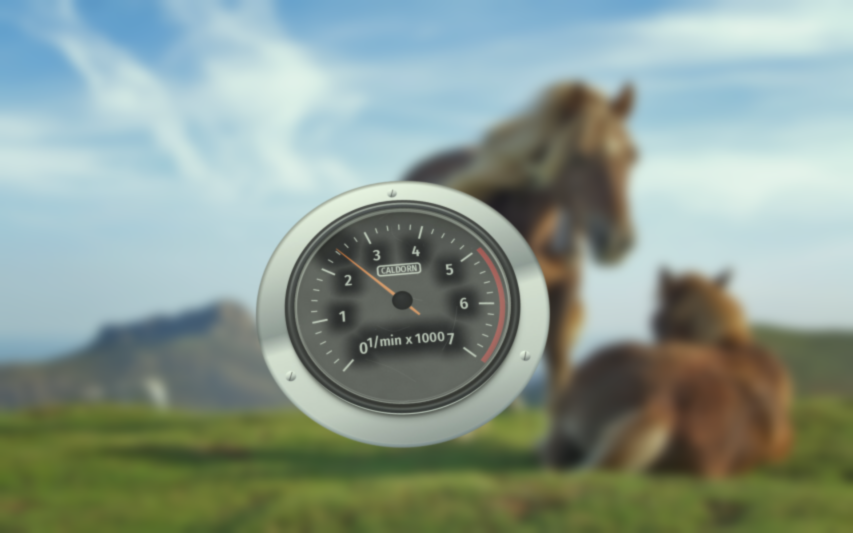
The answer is {"value": 2400, "unit": "rpm"}
